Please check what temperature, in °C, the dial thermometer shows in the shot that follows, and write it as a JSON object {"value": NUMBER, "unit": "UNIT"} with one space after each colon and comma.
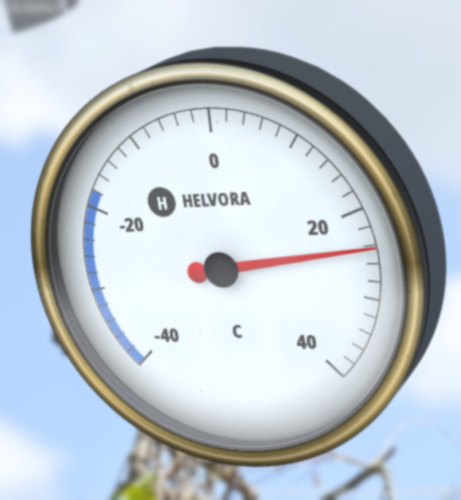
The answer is {"value": 24, "unit": "°C"}
